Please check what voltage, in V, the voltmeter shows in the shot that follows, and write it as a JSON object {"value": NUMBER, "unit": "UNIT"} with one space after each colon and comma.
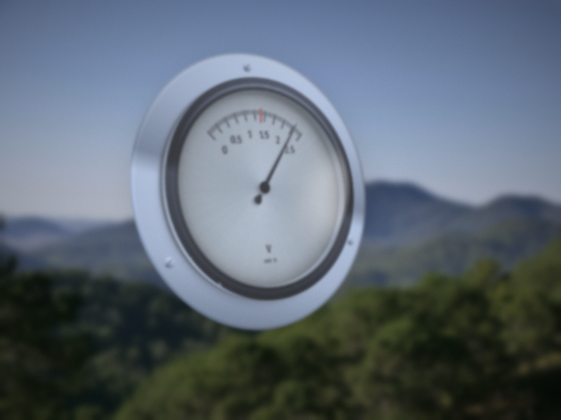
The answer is {"value": 2.25, "unit": "V"}
